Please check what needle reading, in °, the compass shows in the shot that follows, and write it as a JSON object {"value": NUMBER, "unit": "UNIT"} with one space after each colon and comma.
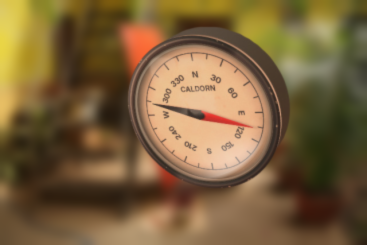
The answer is {"value": 105, "unit": "°"}
